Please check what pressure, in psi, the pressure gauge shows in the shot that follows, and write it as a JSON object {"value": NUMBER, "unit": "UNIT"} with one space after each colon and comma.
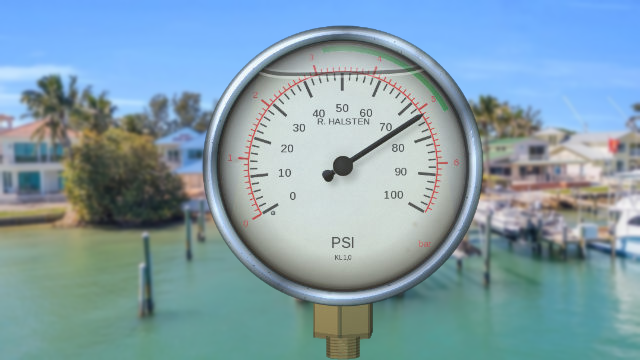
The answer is {"value": 74, "unit": "psi"}
